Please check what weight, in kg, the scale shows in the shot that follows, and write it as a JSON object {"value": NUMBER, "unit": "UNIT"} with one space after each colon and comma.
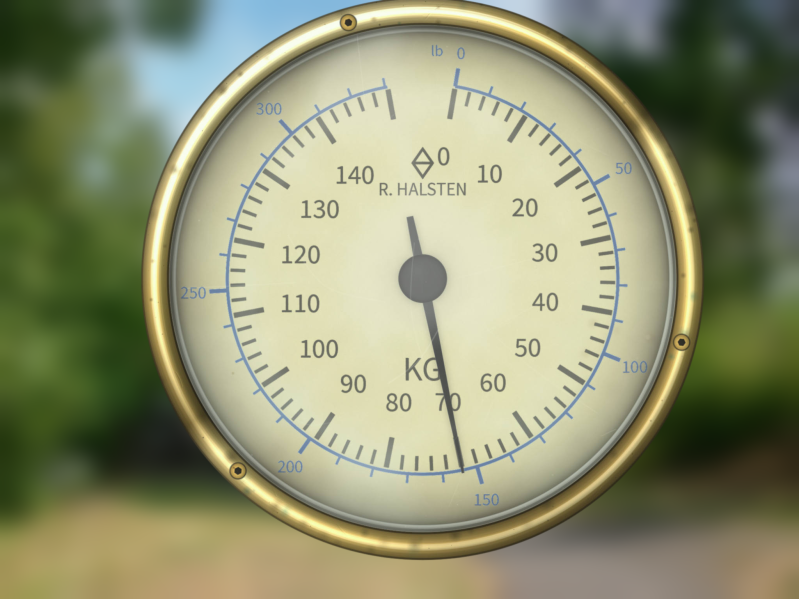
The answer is {"value": 70, "unit": "kg"}
